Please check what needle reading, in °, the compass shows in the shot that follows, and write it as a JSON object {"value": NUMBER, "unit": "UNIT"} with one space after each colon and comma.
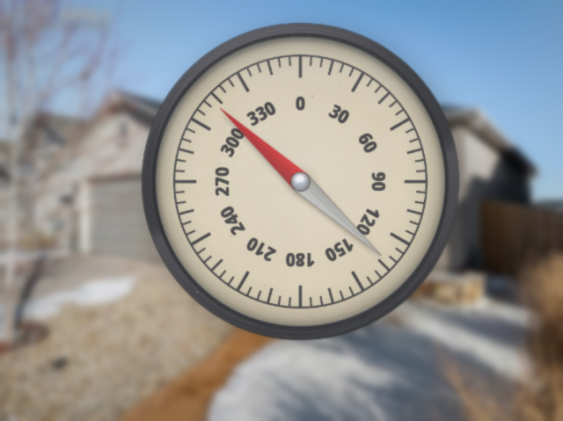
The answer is {"value": 312.5, "unit": "°"}
